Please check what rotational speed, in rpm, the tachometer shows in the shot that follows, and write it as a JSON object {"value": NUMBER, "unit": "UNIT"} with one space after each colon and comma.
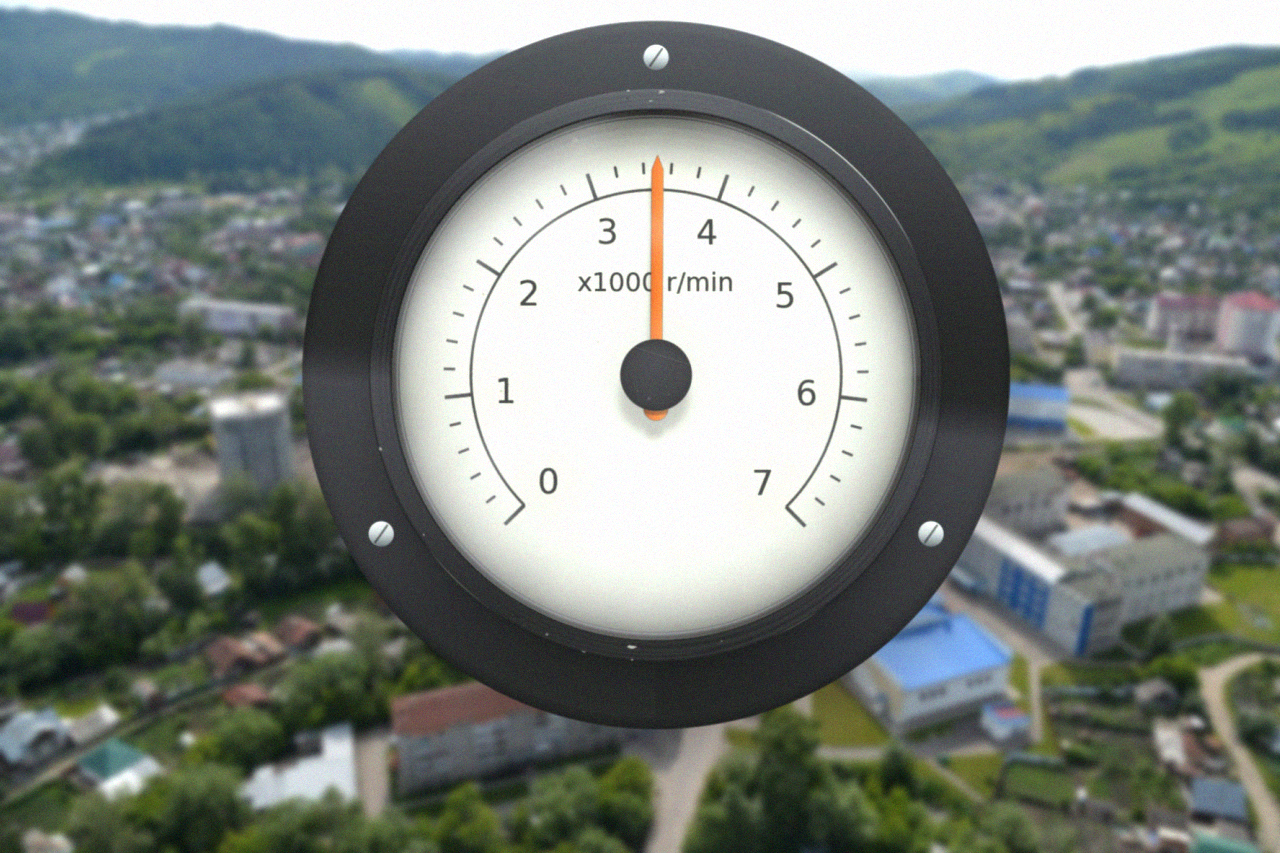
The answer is {"value": 3500, "unit": "rpm"}
